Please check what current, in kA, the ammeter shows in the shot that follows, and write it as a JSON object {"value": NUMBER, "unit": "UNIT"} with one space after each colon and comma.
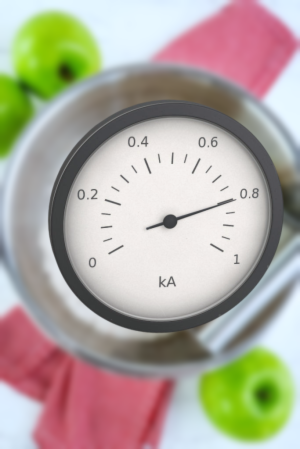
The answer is {"value": 0.8, "unit": "kA"}
